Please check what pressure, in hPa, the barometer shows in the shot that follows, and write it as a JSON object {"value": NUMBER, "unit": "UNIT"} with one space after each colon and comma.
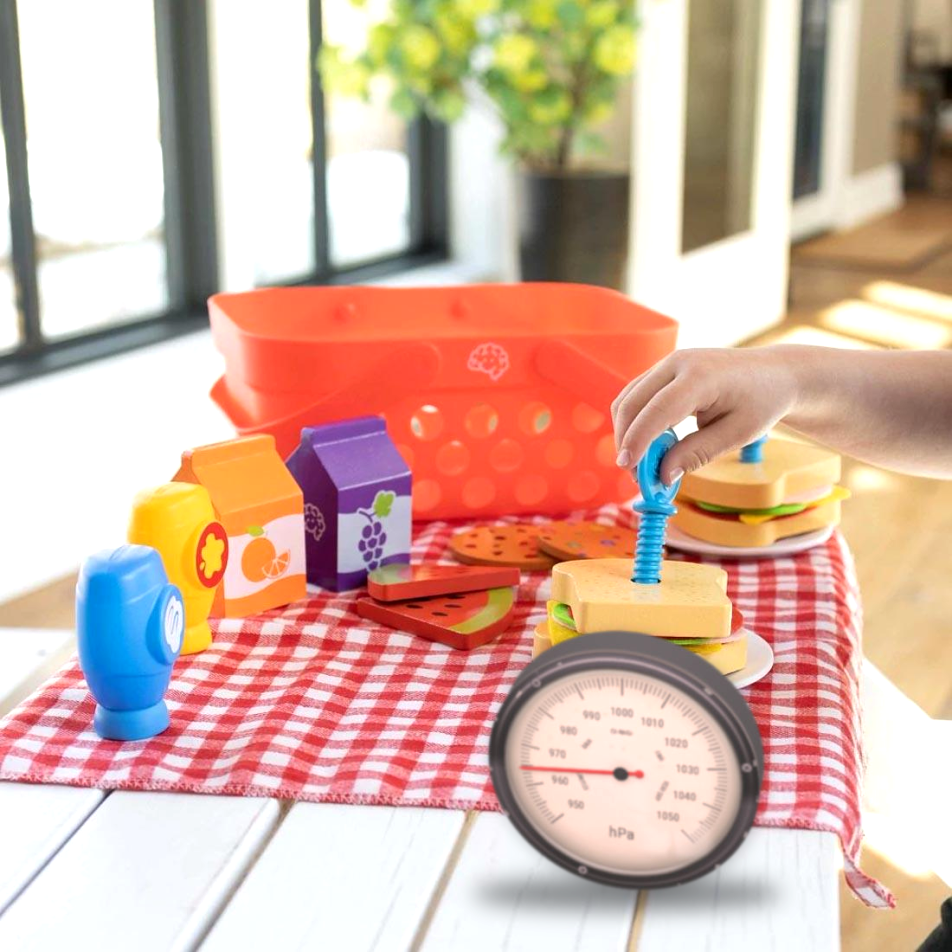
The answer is {"value": 965, "unit": "hPa"}
